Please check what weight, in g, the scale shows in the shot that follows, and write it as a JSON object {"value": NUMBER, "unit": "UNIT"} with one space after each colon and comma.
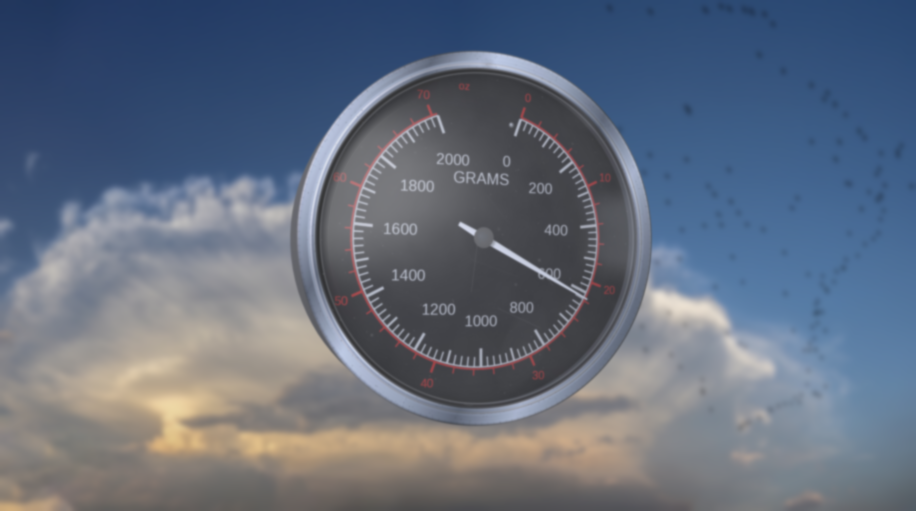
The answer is {"value": 620, "unit": "g"}
